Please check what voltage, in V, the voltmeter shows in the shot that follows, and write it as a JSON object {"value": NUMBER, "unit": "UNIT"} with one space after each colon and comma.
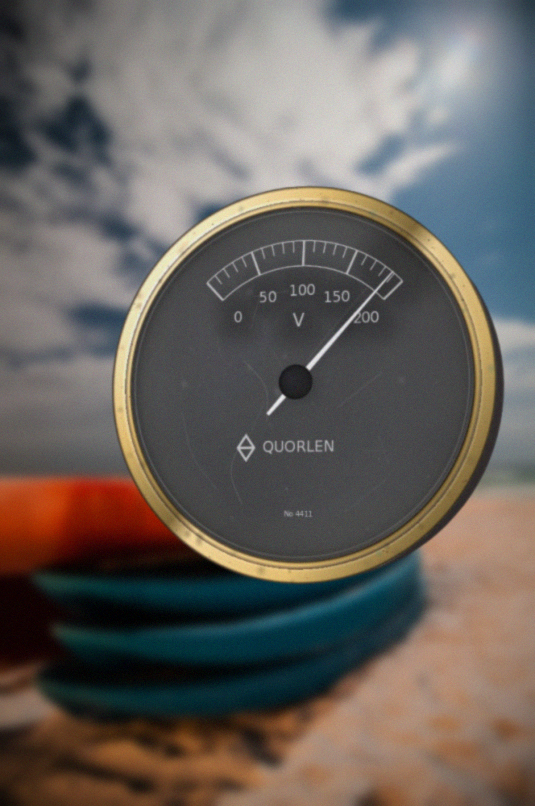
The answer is {"value": 190, "unit": "V"}
